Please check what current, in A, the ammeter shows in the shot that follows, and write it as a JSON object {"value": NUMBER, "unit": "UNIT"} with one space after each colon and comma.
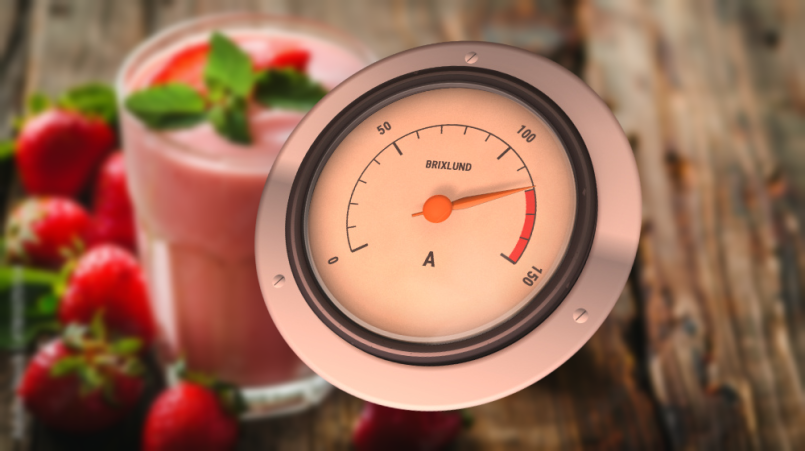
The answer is {"value": 120, "unit": "A"}
